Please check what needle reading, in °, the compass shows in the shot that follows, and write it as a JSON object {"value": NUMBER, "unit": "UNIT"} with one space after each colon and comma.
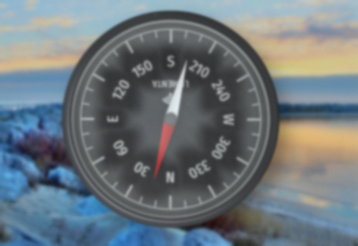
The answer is {"value": 15, "unit": "°"}
